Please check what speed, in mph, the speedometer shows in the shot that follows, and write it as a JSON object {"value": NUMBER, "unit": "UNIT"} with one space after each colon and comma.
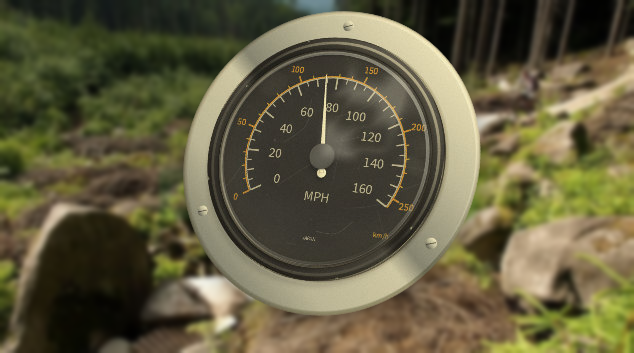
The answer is {"value": 75, "unit": "mph"}
